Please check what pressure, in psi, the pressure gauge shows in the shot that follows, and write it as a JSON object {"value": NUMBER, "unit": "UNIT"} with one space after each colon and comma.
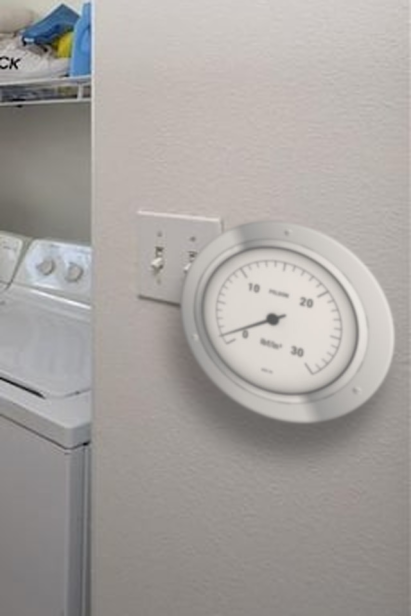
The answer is {"value": 1, "unit": "psi"}
